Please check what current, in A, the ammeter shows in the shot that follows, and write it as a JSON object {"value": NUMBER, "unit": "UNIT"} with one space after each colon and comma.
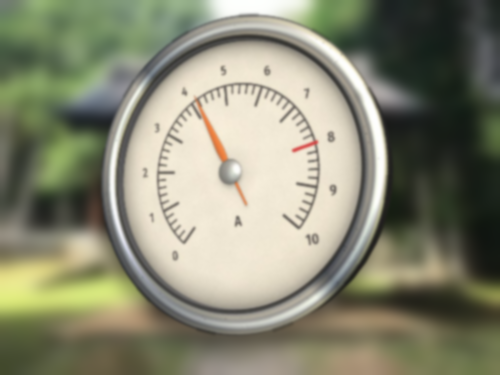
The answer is {"value": 4.2, "unit": "A"}
